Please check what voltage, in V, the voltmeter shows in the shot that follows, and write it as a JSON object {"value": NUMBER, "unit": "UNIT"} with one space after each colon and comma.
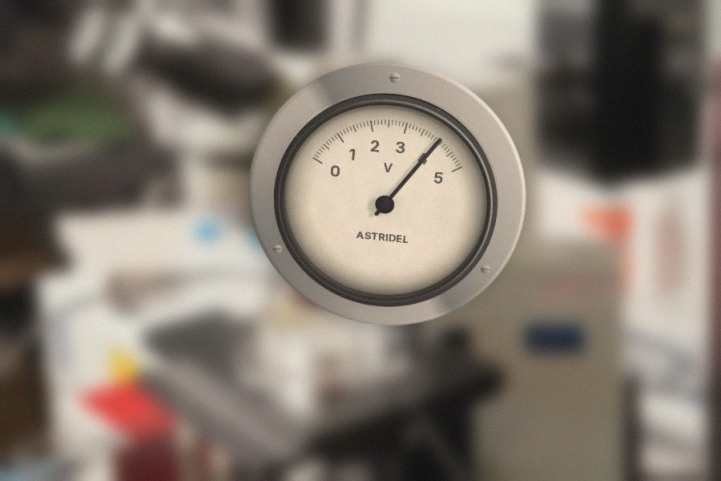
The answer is {"value": 4, "unit": "V"}
